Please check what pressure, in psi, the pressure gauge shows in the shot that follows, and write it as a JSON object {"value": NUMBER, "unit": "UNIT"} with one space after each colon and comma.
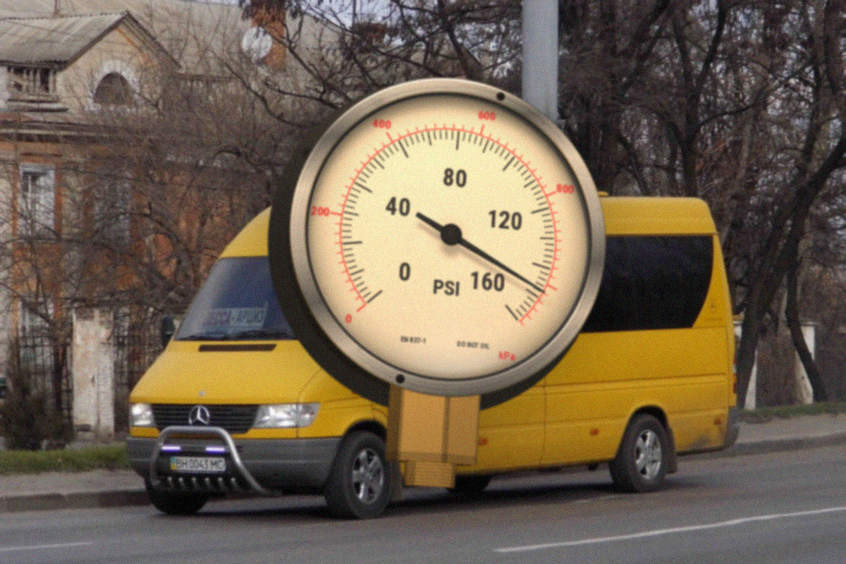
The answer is {"value": 148, "unit": "psi"}
